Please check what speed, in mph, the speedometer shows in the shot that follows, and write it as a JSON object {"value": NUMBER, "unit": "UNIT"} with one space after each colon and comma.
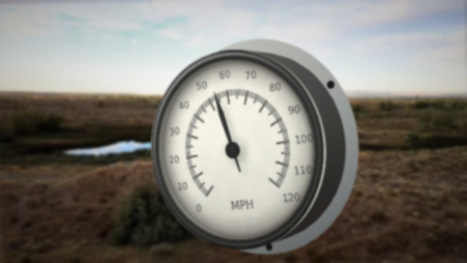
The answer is {"value": 55, "unit": "mph"}
